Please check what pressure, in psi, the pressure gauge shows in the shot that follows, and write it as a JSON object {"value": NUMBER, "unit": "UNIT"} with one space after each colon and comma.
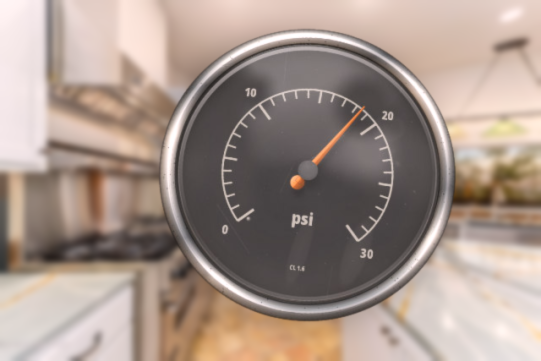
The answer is {"value": 18.5, "unit": "psi"}
